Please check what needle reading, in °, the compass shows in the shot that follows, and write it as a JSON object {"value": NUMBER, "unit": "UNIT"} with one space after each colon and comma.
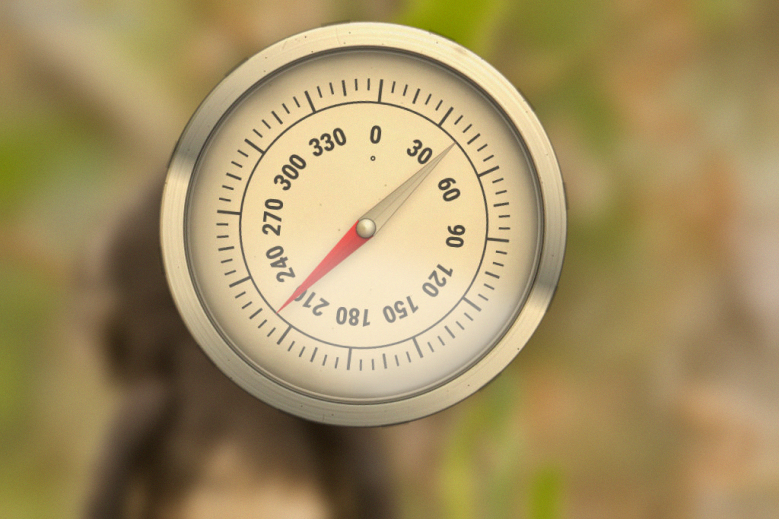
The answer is {"value": 220, "unit": "°"}
